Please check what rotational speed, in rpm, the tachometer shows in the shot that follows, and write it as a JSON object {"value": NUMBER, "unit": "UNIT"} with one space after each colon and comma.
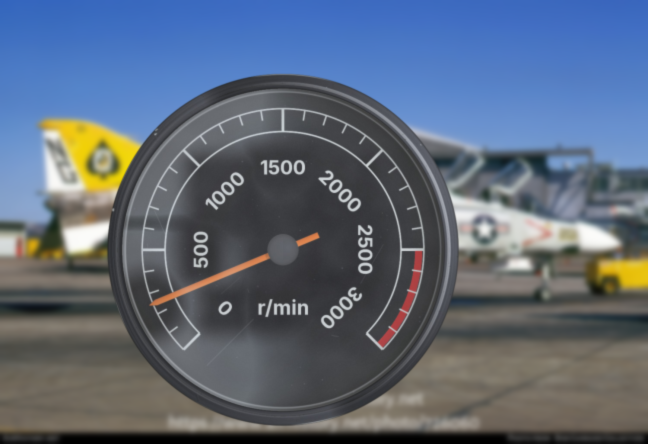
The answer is {"value": 250, "unit": "rpm"}
